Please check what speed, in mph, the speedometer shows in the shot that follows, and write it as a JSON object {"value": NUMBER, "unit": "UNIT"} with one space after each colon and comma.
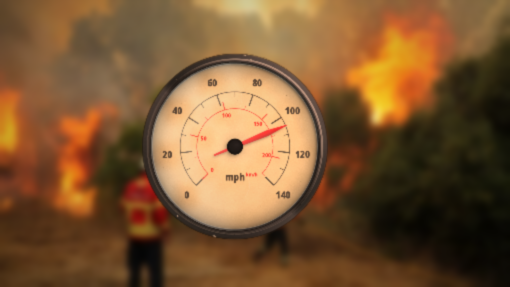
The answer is {"value": 105, "unit": "mph"}
